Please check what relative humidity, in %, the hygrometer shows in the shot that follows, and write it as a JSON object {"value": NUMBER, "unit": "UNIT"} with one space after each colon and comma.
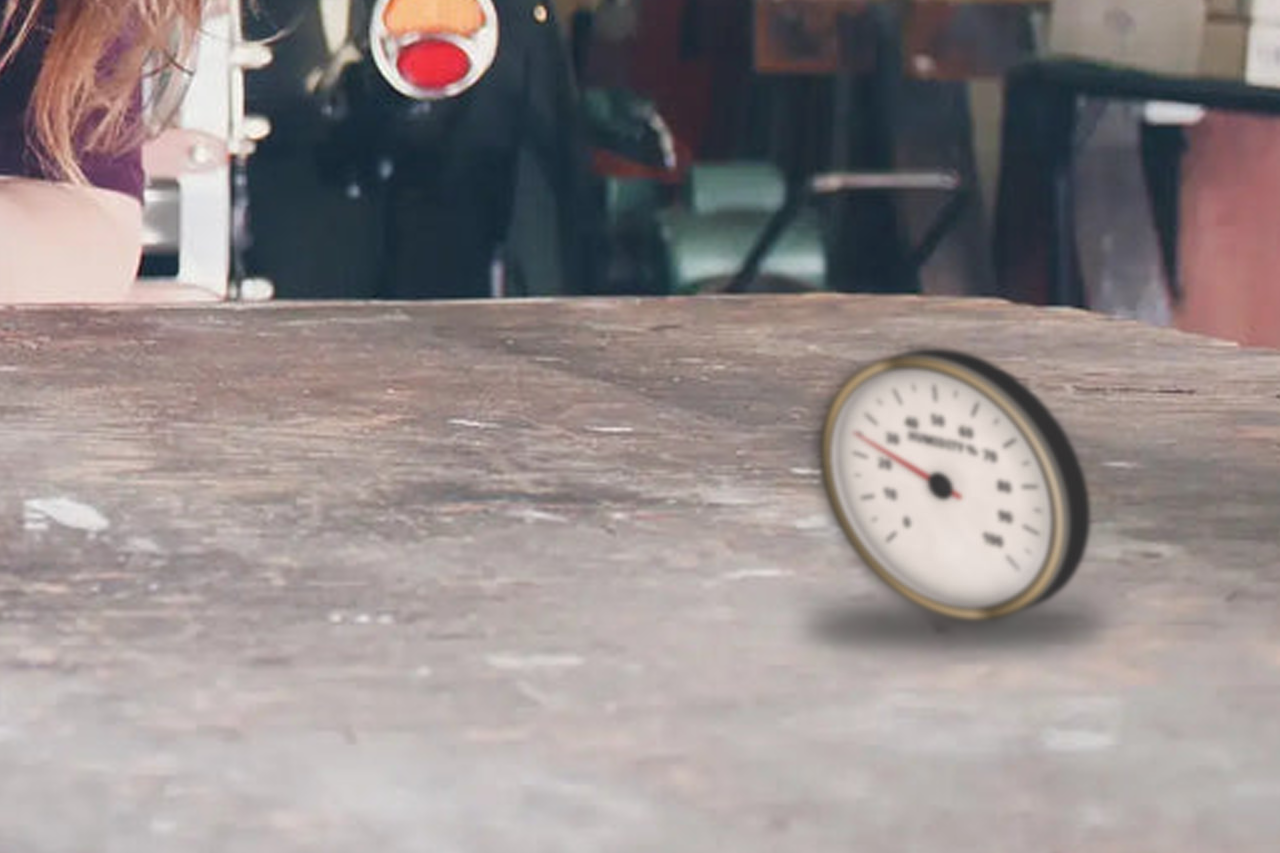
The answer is {"value": 25, "unit": "%"}
